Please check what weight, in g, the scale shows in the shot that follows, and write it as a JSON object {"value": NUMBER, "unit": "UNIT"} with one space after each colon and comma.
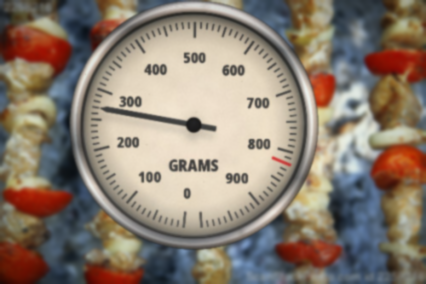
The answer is {"value": 270, "unit": "g"}
